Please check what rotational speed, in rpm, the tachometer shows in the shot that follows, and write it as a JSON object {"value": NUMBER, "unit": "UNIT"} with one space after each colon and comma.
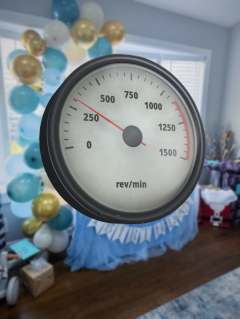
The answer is {"value": 300, "unit": "rpm"}
